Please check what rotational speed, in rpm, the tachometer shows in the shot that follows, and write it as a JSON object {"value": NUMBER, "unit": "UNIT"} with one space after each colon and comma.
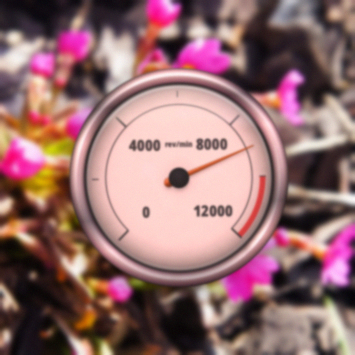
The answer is {"value": 9000, "unit": "rpm"}
